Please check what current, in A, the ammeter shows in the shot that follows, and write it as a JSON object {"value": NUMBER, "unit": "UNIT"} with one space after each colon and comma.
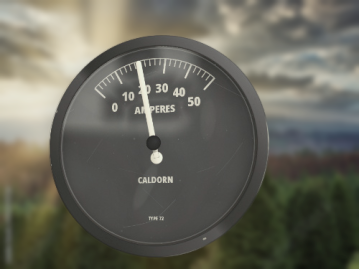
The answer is {"value": 20, "unit": "A"}
